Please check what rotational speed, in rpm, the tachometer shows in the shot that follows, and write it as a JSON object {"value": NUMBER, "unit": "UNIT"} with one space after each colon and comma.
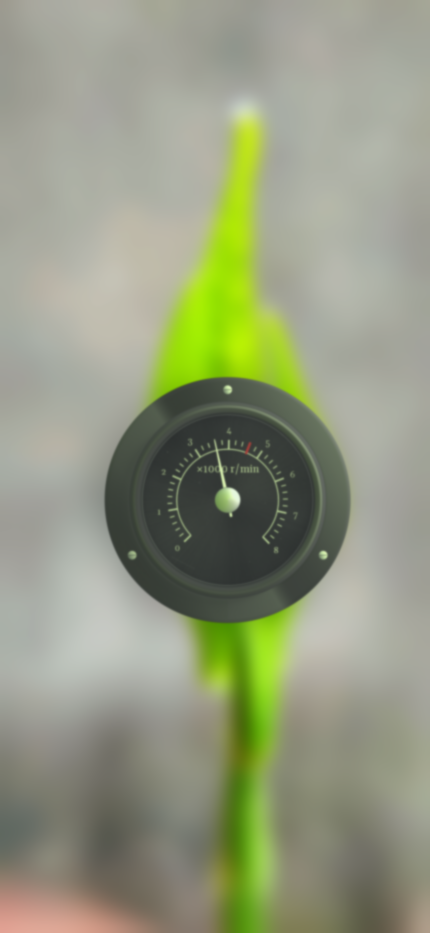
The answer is {"value": 3600, "unit": "rpm"}
